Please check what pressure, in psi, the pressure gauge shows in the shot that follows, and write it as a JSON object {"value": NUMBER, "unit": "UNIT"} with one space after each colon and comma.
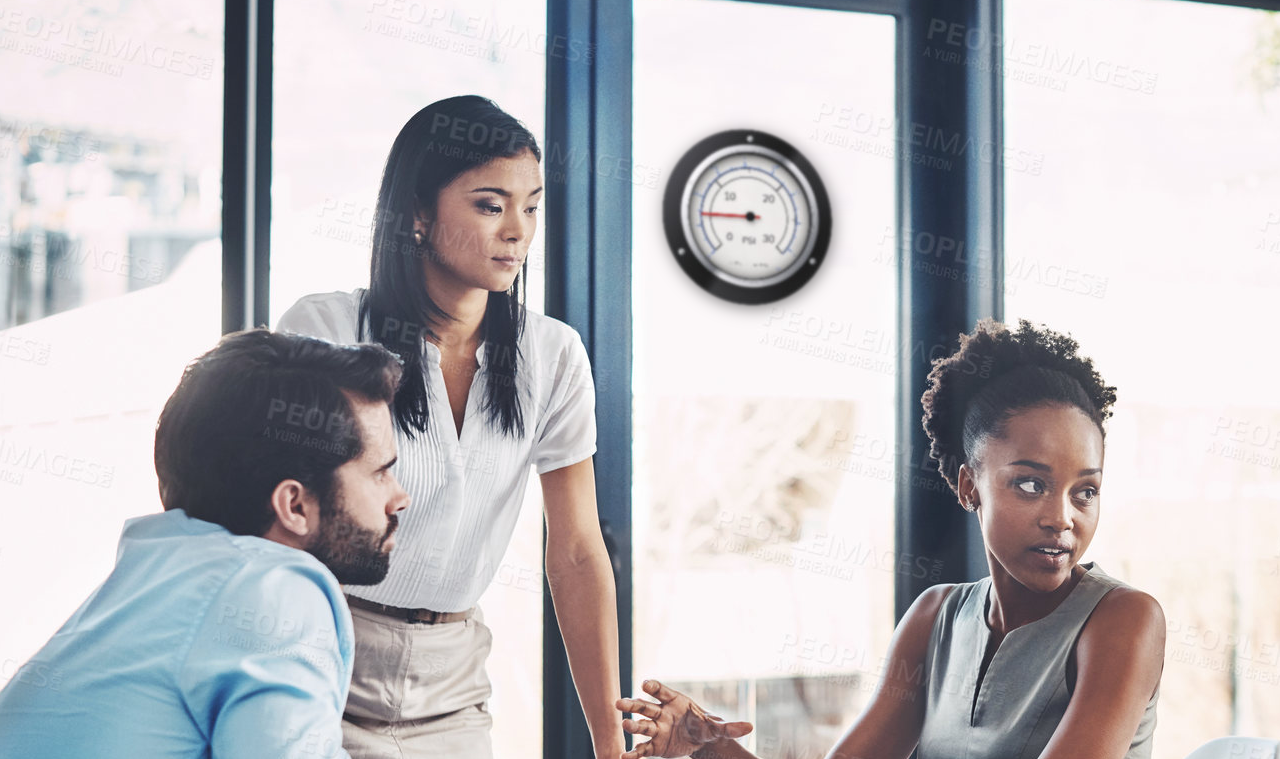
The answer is {"value": 5, "unit": "psi"}
